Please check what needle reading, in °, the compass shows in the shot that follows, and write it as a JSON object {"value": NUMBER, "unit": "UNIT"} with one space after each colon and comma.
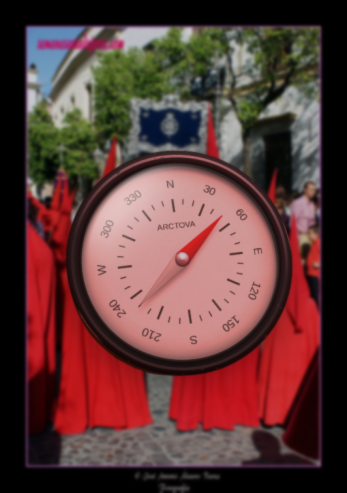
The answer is {"value": 50, "unit": "°"}
